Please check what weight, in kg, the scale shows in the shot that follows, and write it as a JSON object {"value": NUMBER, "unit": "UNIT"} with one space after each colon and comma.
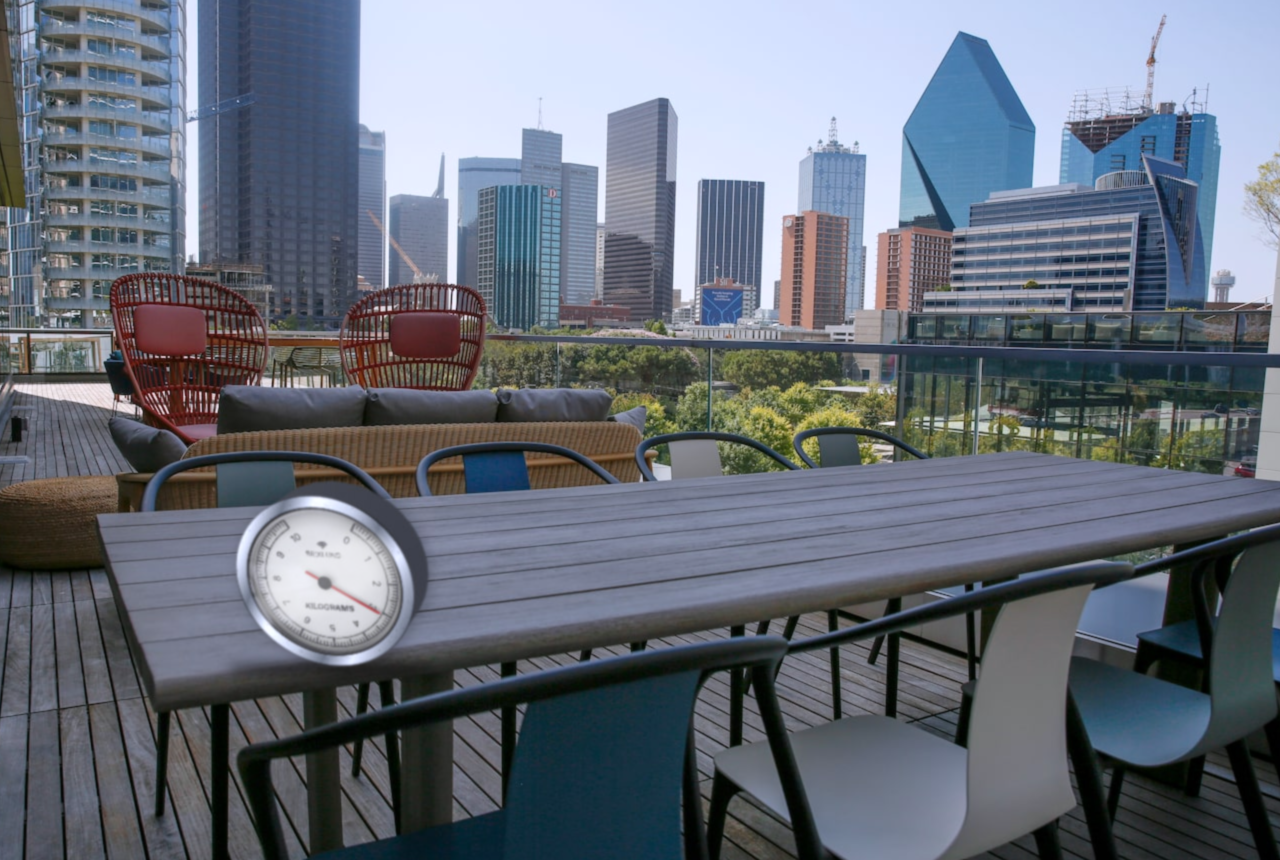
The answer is {"value": 3, "unit": "kg"}
